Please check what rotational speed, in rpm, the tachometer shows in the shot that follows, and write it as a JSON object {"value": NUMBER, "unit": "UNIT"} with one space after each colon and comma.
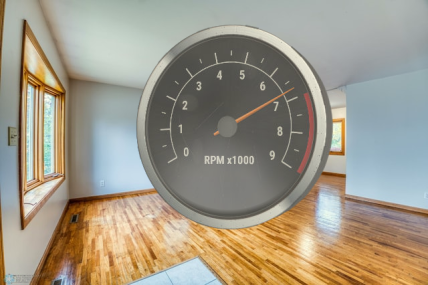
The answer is {"value": 6750, "unit": "rpm"}
